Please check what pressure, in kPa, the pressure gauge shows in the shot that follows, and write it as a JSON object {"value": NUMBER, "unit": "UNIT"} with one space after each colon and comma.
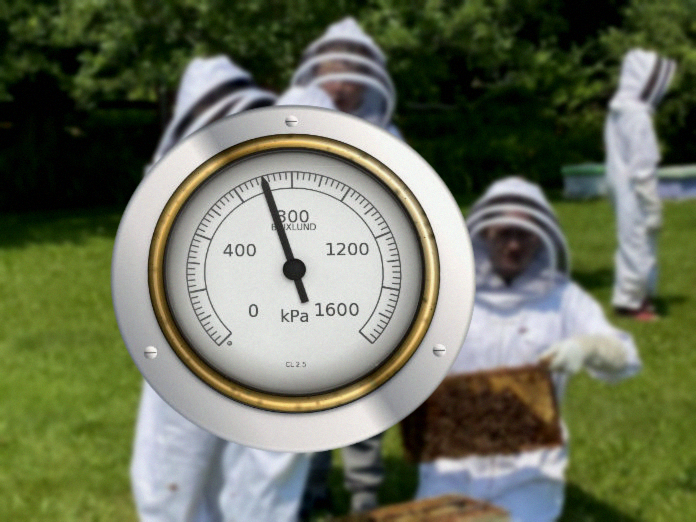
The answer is {"value": 700, "unit": "kPa"}
